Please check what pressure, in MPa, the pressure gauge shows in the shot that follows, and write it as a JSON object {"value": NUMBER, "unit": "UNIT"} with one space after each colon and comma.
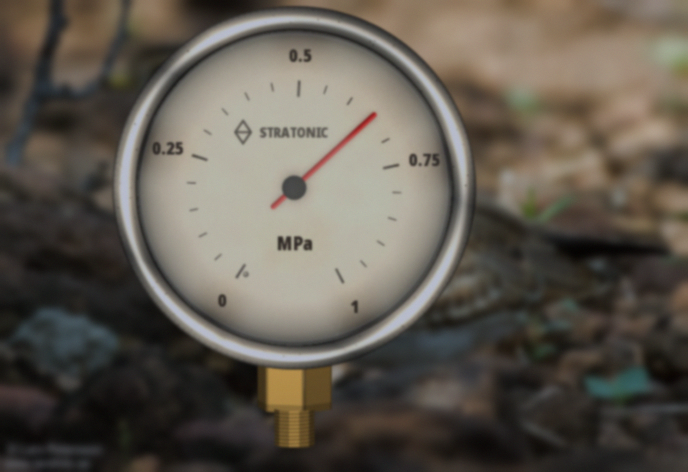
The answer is {"value": 0.65, "unit": "MPa"}
